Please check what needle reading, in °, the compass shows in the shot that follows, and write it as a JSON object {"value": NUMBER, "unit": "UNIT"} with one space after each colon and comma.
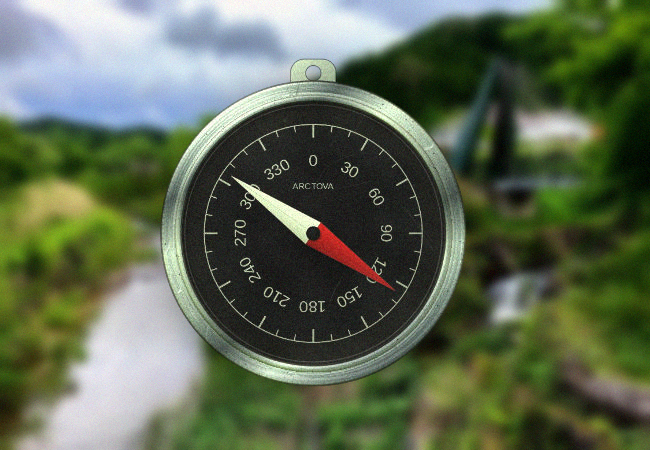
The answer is {"value": 125, "unit": "°"}
